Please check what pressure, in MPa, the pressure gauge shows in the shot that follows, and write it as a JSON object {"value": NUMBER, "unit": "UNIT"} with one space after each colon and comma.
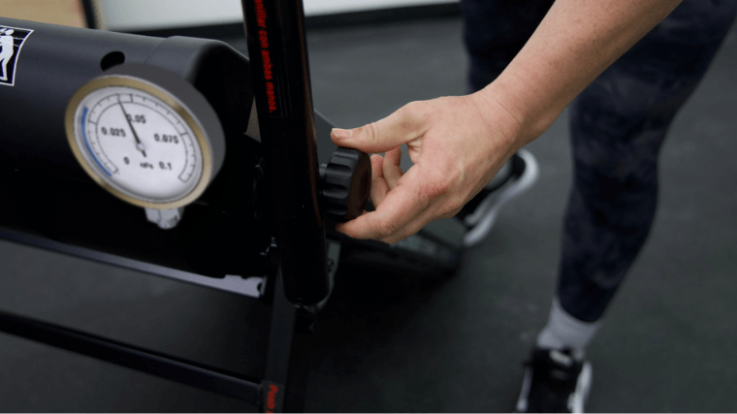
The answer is {"value": 0.045, "unit": "MPa"}
